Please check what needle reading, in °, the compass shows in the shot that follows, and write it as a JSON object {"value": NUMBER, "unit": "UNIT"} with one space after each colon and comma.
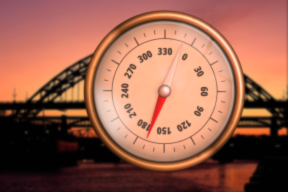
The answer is {"value": 170, "unit": "°"}
